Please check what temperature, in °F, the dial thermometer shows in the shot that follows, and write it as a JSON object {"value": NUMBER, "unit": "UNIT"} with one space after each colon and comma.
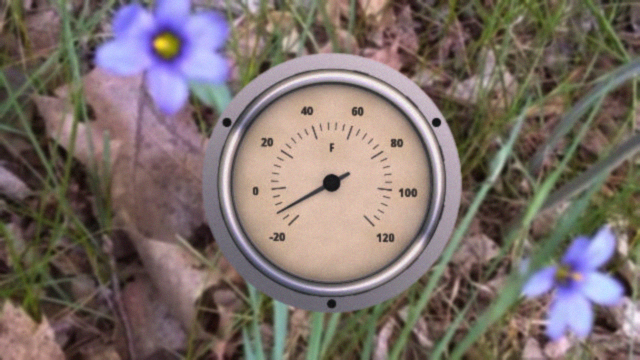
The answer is {"value": -12, "unit": "°F"}
